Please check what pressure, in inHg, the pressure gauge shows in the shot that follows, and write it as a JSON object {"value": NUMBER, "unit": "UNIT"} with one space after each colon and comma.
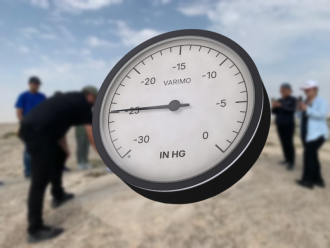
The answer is {"value": -25, "unit": "inHg"}
